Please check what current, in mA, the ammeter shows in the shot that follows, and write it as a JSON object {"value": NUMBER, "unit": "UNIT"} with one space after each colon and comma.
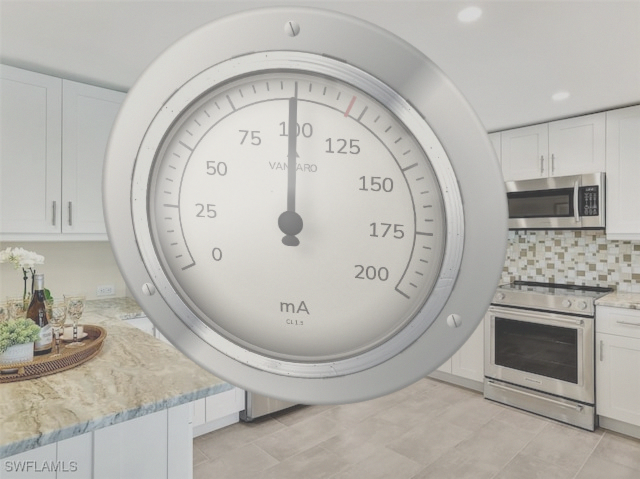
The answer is {"value": 100, "unit": "mA"}
